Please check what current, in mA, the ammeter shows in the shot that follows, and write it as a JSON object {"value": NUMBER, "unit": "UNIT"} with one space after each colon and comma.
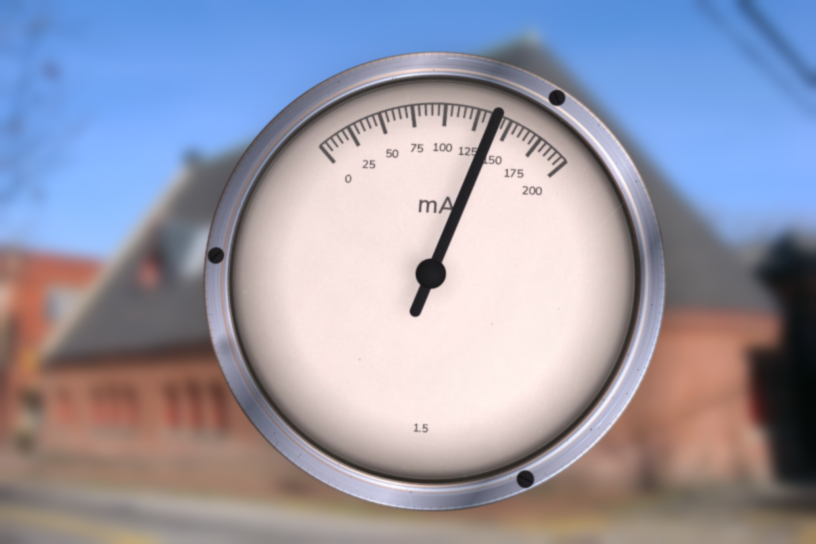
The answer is {"value": 140, "unit": "mA"}
